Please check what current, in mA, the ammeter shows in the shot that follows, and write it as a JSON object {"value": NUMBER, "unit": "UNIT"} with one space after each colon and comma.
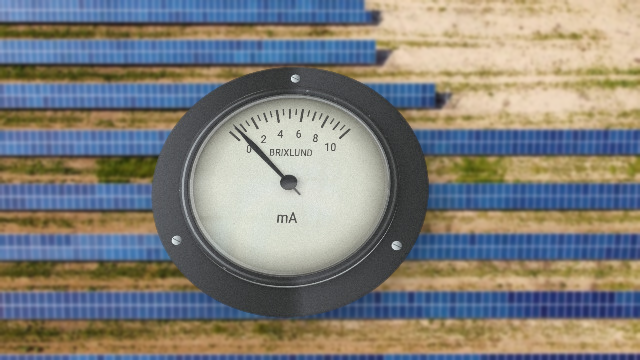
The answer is {"value": 0.5, "unit": "mA"}
